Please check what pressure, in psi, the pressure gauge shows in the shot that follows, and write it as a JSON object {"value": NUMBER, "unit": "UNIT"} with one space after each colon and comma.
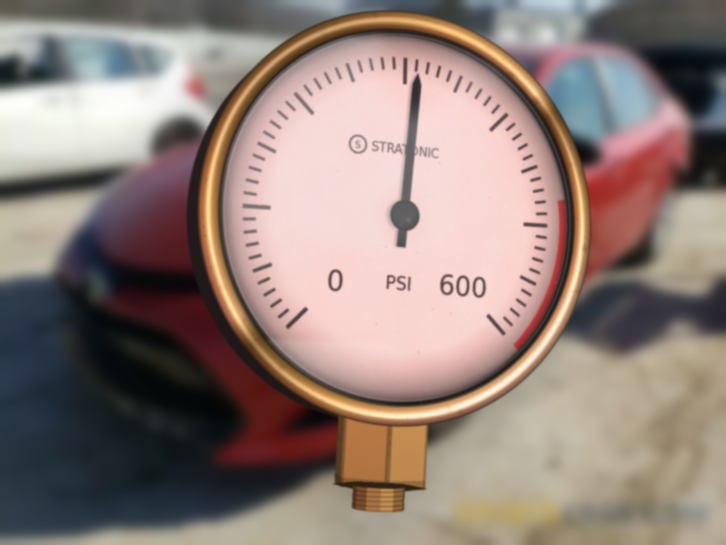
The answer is {"value": 310, "unit": "psi"}
